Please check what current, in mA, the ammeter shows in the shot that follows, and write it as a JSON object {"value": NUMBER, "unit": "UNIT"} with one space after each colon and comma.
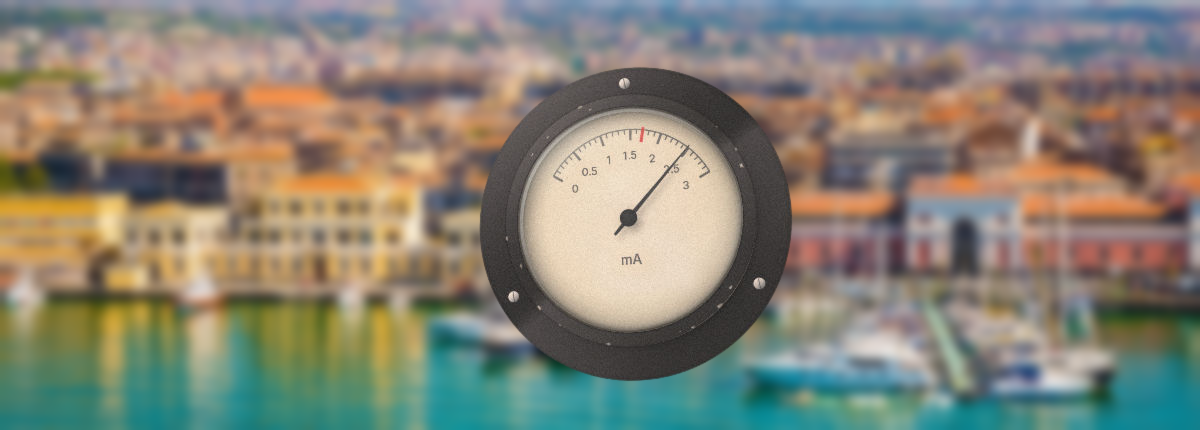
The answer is {"value": 2.5, "unit": "mA"}
